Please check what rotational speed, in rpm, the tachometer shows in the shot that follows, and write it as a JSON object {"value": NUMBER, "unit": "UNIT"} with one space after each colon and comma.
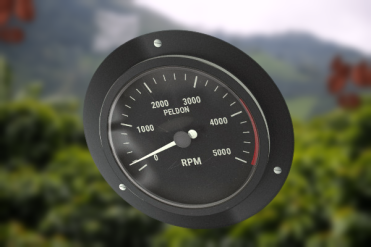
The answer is {"value": 200, "unit": "rpm"}
